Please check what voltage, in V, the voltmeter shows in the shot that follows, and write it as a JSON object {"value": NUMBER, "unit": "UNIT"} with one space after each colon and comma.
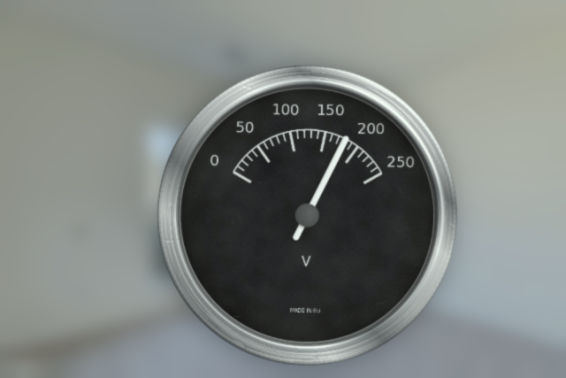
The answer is {"value": 180, "unit": "V"}
